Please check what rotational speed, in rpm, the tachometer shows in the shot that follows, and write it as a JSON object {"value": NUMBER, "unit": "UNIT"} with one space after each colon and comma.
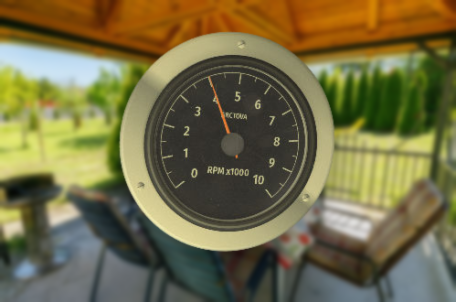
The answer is {"value": 4000, "unit": "rpm"}
